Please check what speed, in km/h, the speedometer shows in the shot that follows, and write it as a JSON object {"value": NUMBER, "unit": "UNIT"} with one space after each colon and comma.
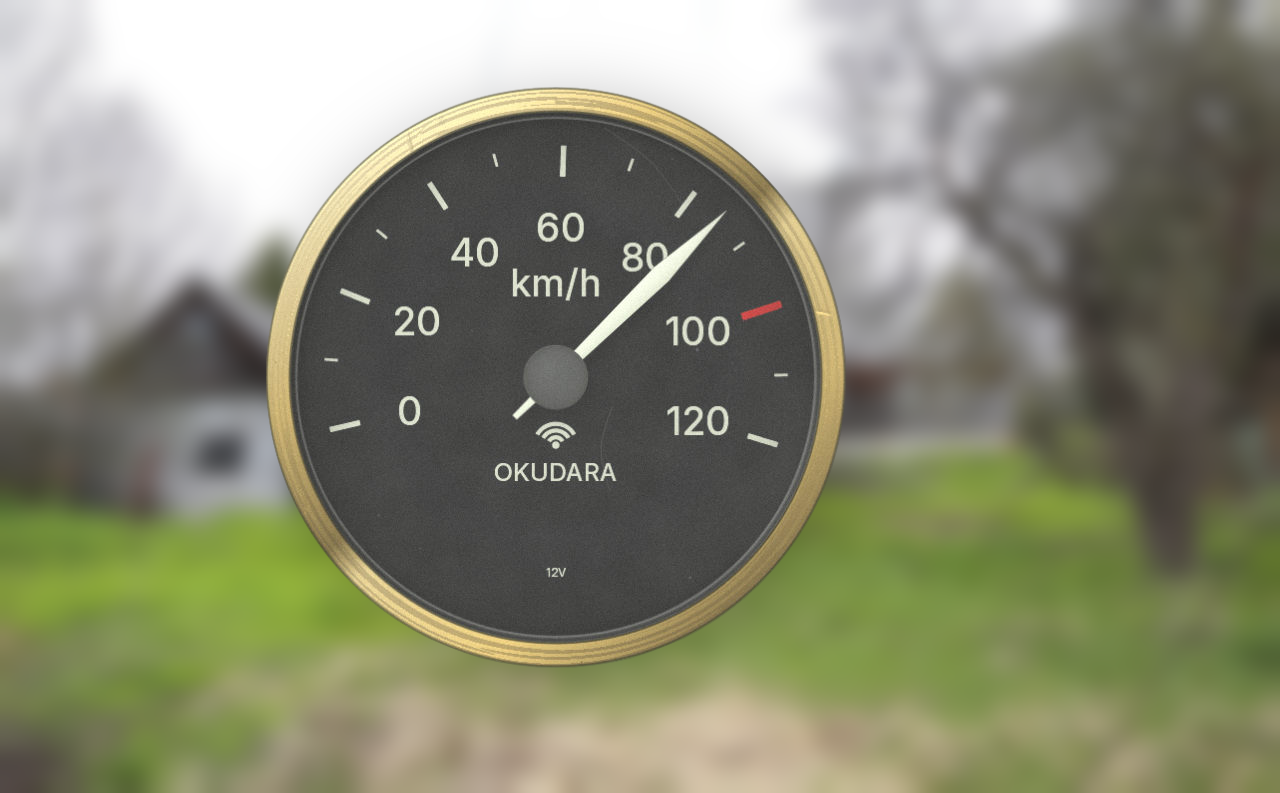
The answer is {"value": 85, "unit": "km/h"}
